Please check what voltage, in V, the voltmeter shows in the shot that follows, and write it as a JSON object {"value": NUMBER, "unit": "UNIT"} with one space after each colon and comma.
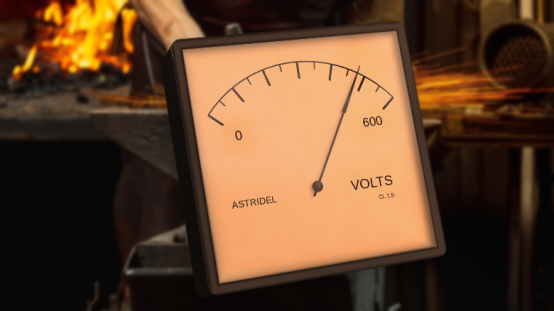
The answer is {"value": 475, "unit": "V"}
